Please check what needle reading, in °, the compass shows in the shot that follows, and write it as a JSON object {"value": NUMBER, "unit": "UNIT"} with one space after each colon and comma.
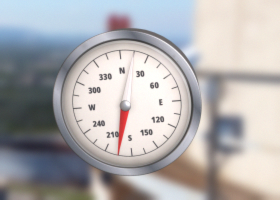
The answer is {"value": 195, "unit": "°"}
